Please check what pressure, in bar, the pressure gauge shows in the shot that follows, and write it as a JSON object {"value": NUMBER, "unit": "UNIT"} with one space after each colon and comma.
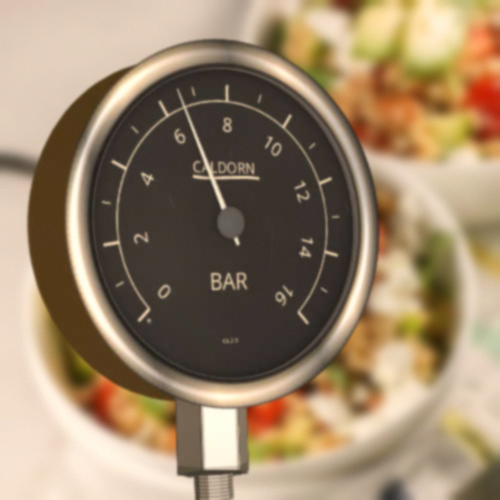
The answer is {"value": 6.5, "unit": "bar"}
